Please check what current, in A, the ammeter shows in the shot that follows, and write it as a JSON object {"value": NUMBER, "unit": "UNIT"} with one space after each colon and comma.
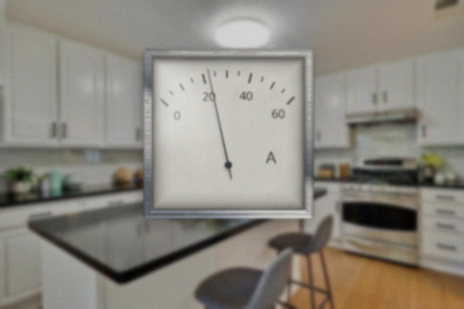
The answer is {"value": 22.5, "unit": "A"}
